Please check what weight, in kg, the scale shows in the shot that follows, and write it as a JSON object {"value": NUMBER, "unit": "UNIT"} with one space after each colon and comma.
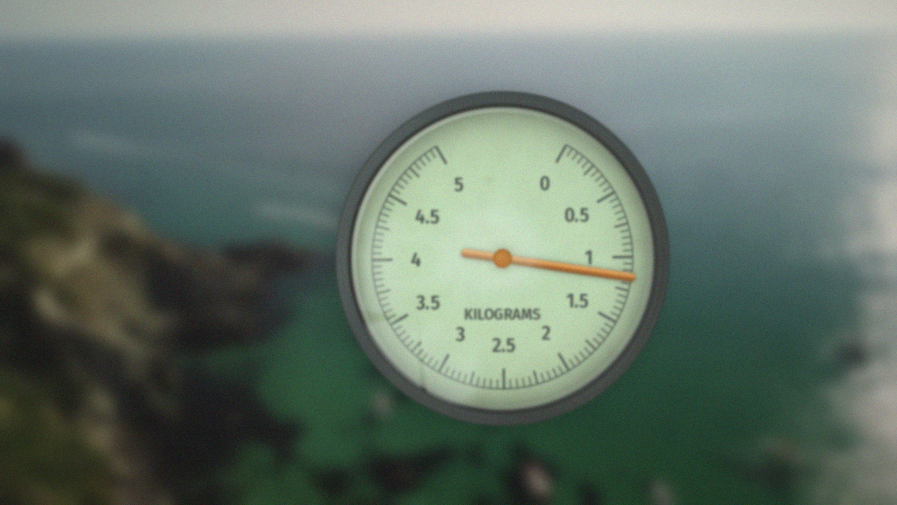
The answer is {"value": 1.15, "unit": "kg"}
